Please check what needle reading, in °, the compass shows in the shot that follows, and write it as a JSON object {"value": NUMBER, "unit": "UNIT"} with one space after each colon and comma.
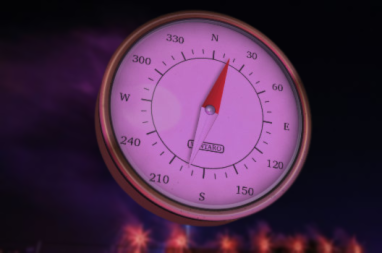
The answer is {"value": 15, "unit": "°"}
